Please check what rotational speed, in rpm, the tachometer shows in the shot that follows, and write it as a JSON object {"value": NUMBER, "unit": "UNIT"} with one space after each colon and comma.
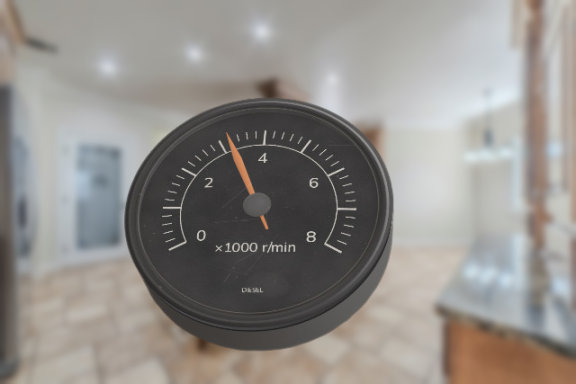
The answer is {"value": 3200, "unit": "rpm"}
